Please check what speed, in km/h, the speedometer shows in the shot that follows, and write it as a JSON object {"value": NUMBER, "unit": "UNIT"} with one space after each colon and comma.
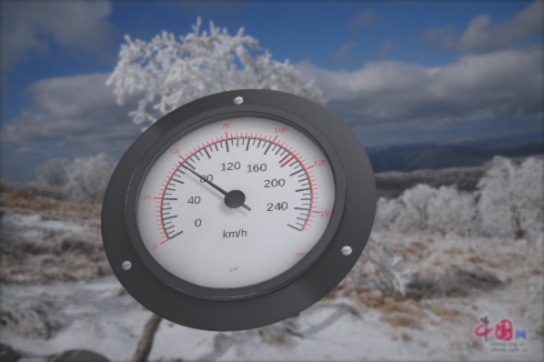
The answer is {"value": 75, "unit": "km/h"}
